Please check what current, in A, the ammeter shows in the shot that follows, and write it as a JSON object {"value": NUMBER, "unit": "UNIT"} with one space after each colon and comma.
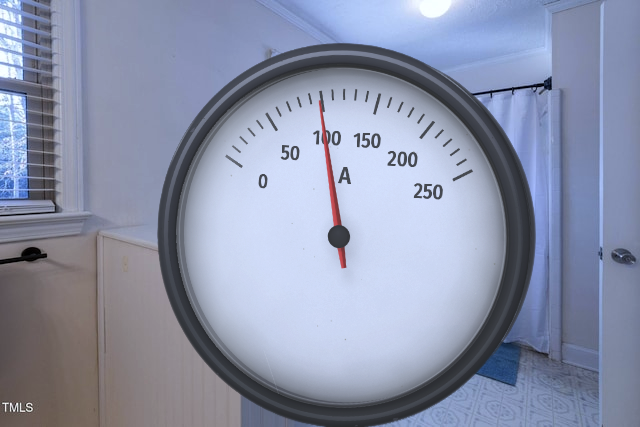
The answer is {"value": 100, "unit": "A"}
